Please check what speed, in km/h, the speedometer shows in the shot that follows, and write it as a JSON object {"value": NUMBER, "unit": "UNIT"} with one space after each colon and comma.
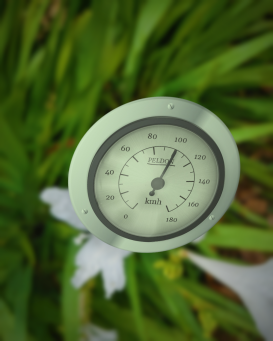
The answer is {"value": 100, "unit": "km/h"}
